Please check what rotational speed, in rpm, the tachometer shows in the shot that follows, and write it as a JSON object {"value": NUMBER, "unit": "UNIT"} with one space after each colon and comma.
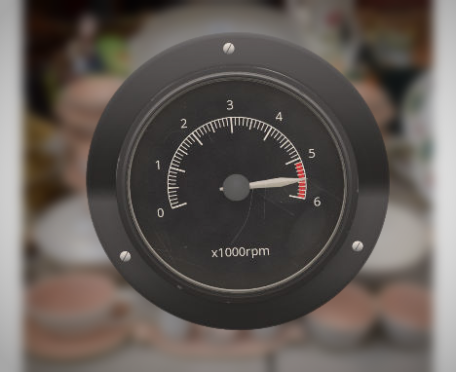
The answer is {"value": 5500, "unit": "rpm"}
